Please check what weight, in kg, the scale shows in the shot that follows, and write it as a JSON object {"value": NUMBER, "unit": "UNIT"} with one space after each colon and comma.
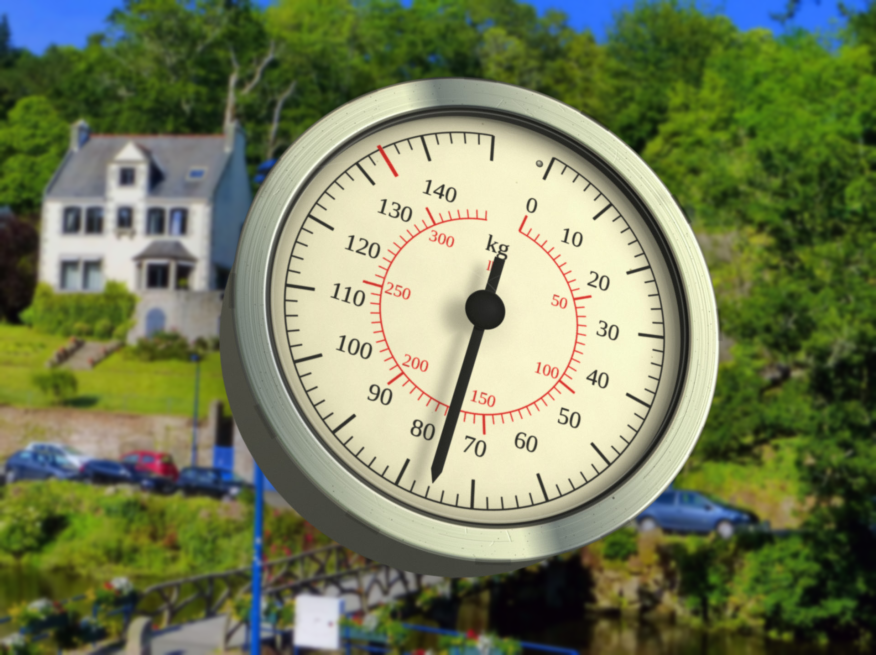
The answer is {"value": 76, "unit": "kg"}
